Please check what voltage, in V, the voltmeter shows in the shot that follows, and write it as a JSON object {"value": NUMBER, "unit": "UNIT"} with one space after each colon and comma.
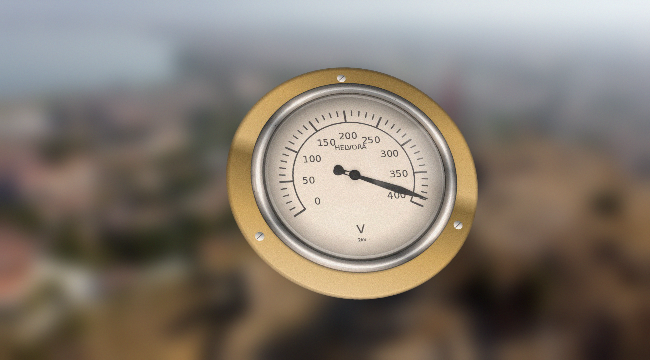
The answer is {"value": 390, "unit": "V"}
